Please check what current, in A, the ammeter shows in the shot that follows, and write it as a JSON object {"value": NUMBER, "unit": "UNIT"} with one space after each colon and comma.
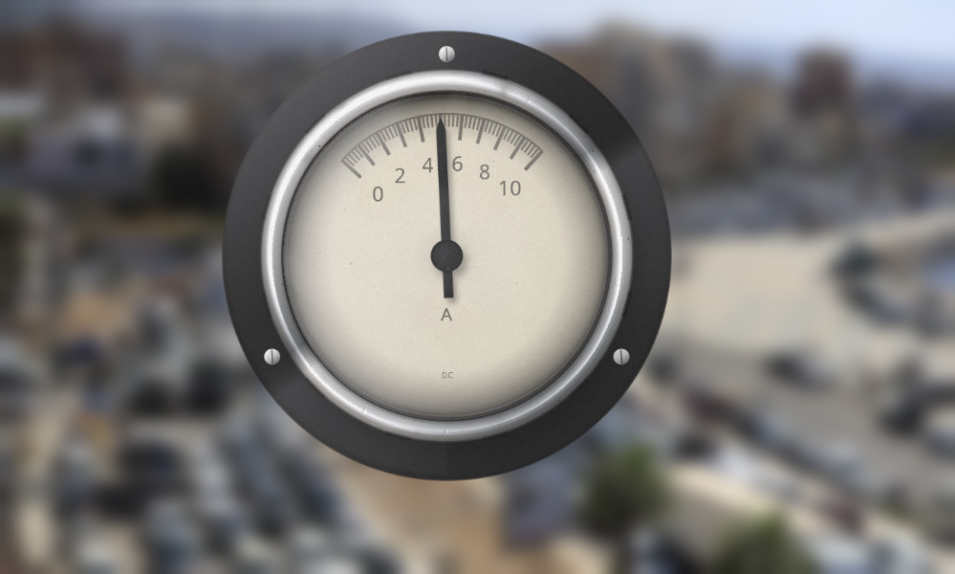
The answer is {"value": 5, "unit": "A"}
